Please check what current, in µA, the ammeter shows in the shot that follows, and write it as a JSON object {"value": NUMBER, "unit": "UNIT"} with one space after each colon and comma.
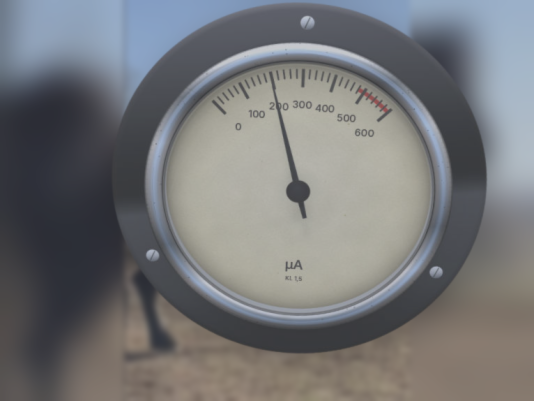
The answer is {"value": 200, "unit": "µA"}
